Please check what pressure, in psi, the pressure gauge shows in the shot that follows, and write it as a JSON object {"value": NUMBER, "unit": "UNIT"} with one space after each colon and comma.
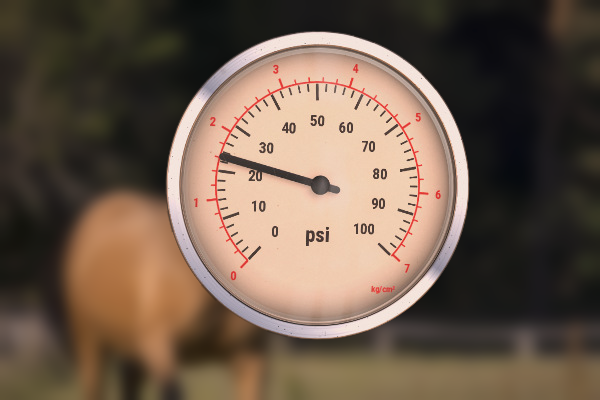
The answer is {"value": 23, "unit": "psi"}
